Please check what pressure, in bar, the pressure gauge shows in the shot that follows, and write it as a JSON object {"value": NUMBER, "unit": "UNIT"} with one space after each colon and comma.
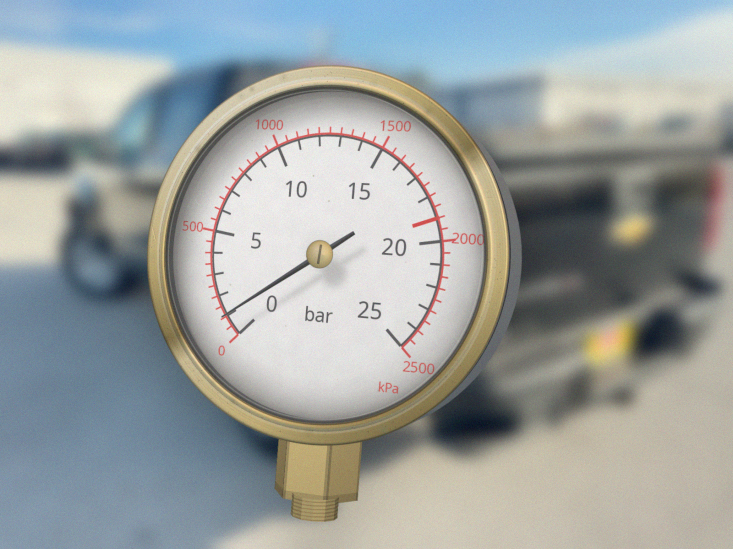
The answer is {"value": 1, "unit": "bar"}
